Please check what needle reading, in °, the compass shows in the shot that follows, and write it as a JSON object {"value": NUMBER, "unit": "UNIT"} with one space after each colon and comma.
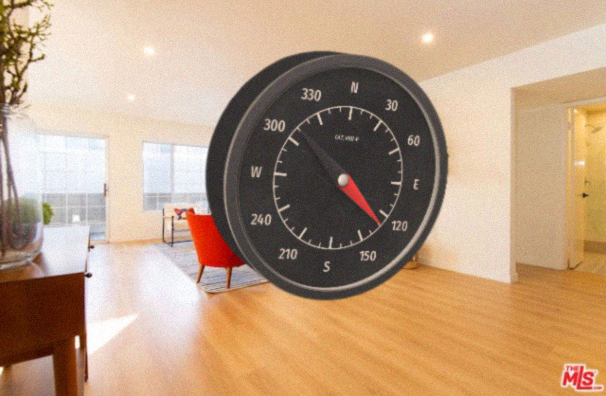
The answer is {"value": 130, "unit": "°"}
